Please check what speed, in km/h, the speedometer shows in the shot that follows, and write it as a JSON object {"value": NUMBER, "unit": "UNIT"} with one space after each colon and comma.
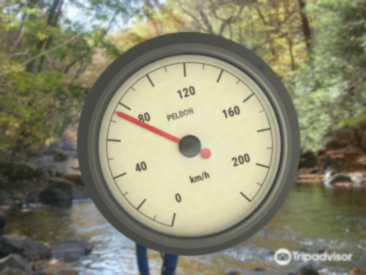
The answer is {"value": 75, "unit": "km/h"}
